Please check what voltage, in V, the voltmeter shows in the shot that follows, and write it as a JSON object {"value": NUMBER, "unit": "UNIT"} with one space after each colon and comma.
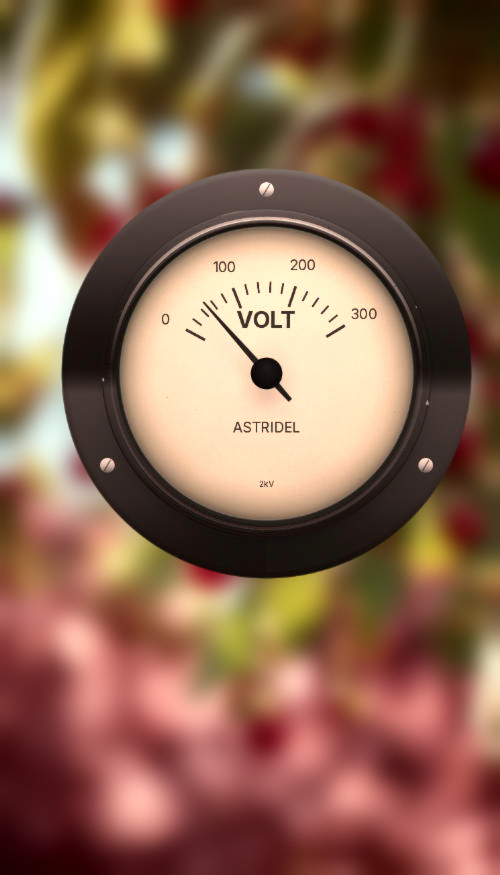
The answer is {"value": 50, "unit": "V"}
